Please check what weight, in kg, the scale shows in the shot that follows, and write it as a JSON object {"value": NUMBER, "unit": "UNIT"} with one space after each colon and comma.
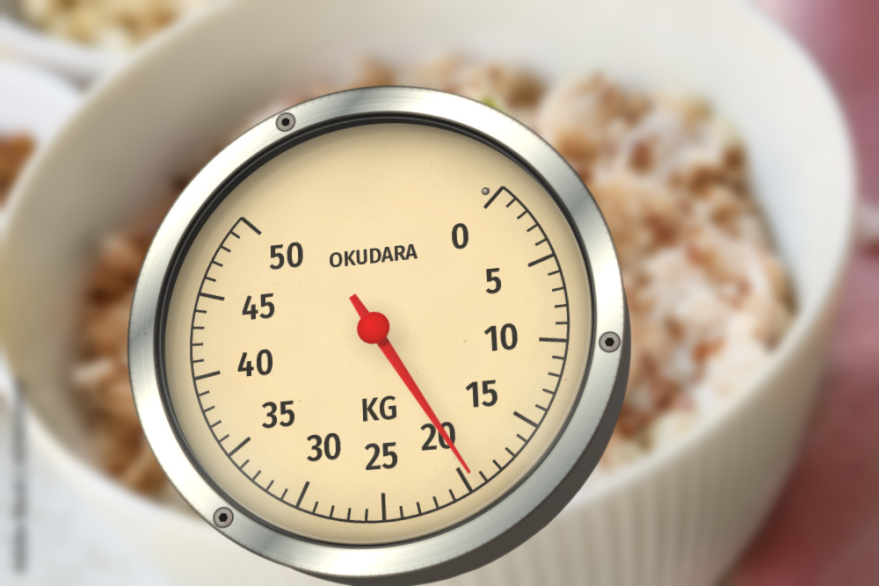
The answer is {"value": 19.5, "unit": "kg"}
